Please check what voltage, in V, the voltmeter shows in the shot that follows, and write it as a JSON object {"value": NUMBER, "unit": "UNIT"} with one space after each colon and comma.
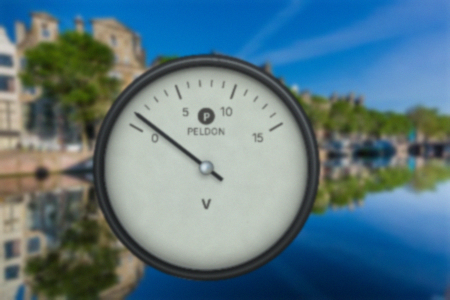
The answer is {"value": 1, "unit": "V"}
